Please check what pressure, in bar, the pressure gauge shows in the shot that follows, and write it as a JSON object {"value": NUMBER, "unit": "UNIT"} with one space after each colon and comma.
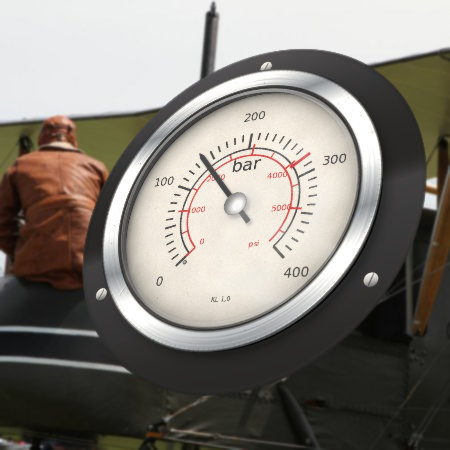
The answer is {"value": 140, "unit": "bar"}
